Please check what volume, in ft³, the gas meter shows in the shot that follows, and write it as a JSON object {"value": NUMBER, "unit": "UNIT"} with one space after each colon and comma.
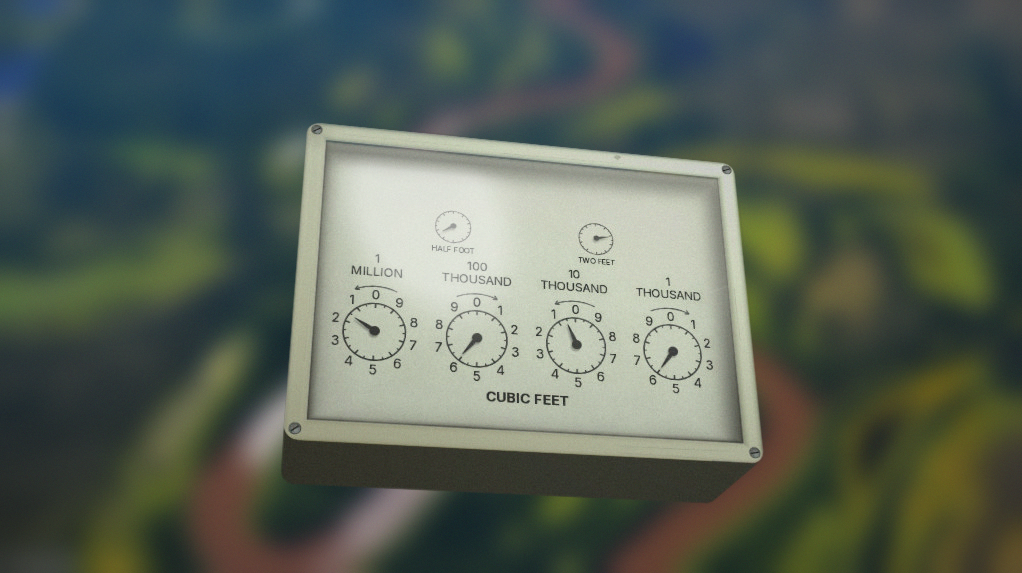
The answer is {"value": 160600, "unit": "ft³"}
